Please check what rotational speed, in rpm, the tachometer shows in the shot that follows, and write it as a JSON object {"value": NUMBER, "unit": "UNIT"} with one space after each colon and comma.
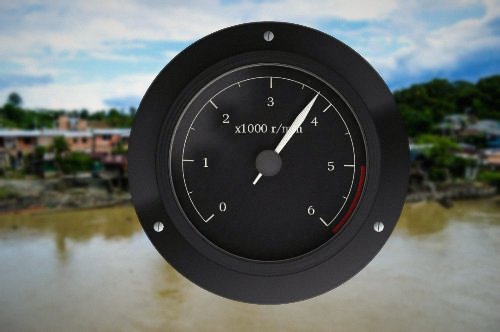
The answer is {"value": 3750, "unit": "rpm"}
